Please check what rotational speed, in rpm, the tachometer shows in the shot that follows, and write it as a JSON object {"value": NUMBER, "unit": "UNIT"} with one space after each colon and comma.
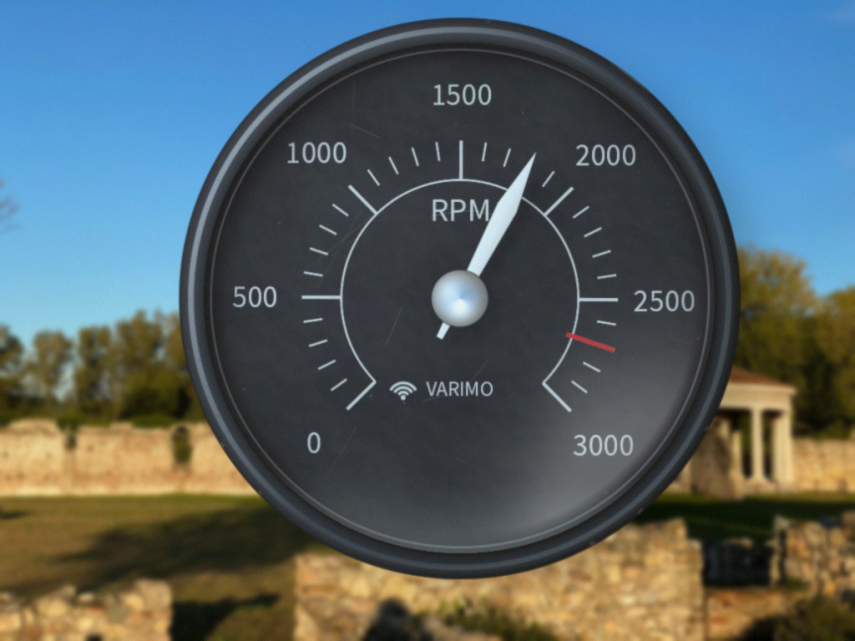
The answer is {"value": 1800, "unit": "rpm"}
